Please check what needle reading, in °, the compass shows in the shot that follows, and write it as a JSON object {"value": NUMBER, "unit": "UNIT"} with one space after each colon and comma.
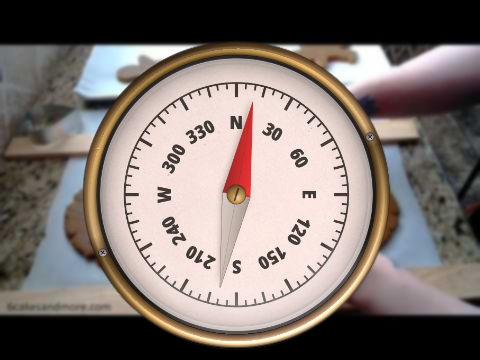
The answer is {"value": 10, "unit": "°"}
